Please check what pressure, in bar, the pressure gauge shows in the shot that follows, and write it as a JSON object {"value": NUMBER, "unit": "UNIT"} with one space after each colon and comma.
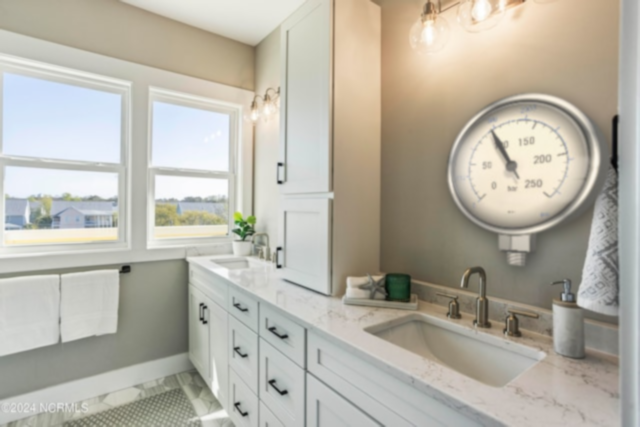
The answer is {"value": 100, "unit": "bar"}
